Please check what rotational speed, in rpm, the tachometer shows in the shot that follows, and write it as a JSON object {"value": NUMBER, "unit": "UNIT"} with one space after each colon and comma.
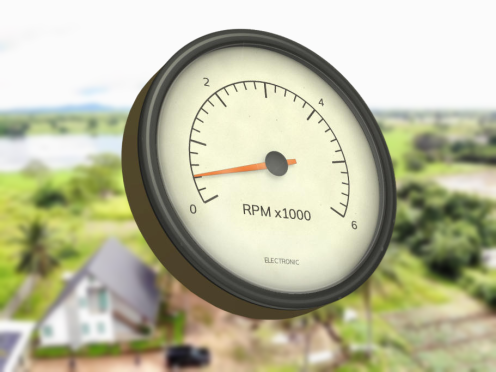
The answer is {"value": 400, "unit": "rpm"}
